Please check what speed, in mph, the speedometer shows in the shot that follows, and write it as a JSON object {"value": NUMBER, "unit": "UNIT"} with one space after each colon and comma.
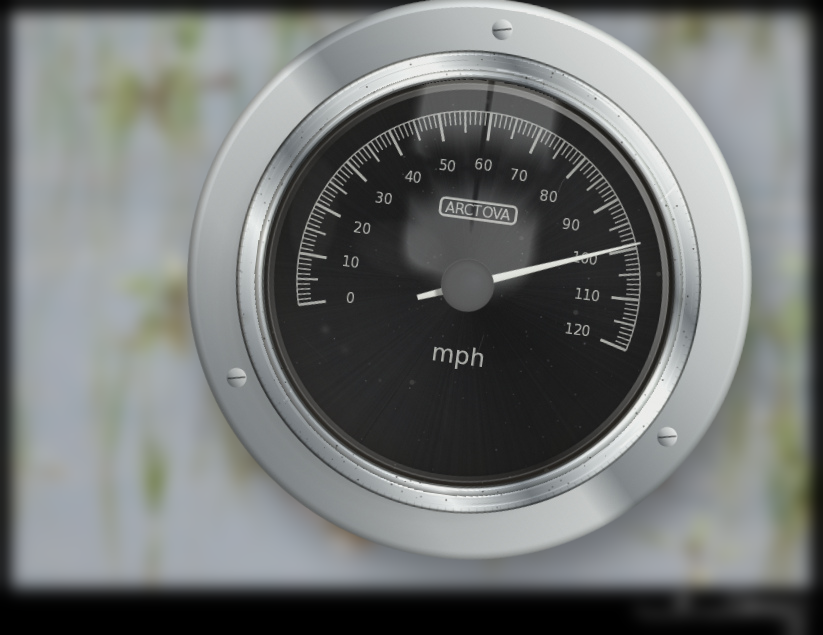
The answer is {"value": 99, "unit": "mph"}
